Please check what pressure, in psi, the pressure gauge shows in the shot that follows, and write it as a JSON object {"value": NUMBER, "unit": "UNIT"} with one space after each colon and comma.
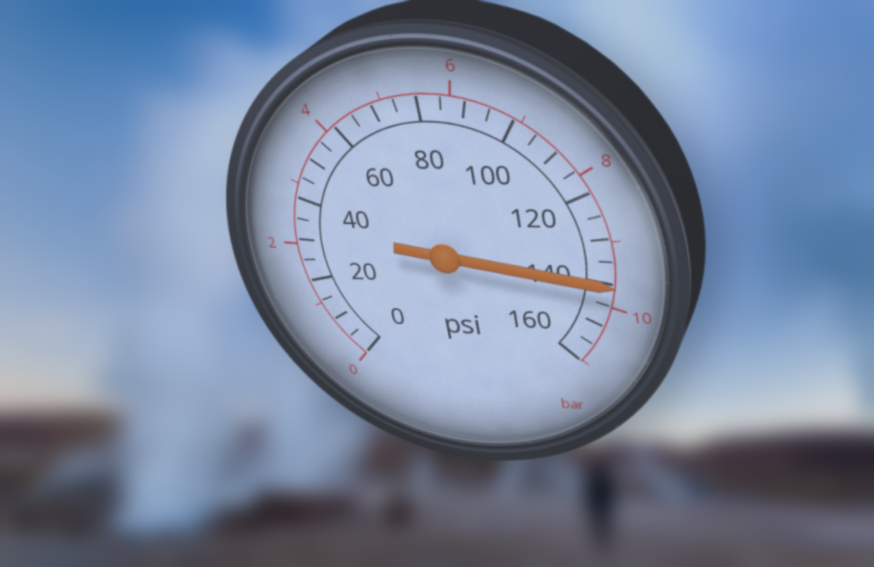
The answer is {"value": 140, "unit": "psi"}
